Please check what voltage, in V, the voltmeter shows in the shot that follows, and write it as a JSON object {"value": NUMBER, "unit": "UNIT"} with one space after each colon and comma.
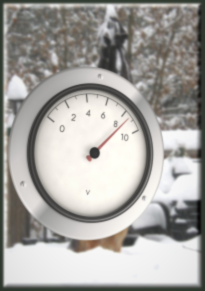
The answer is {"value": 8.5, "unit": "V"}
